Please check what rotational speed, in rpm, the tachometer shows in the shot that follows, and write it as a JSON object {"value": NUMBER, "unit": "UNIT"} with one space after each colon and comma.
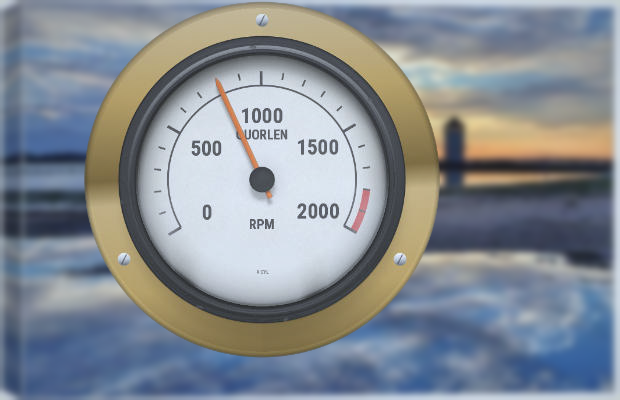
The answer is {"value": 800, "unit": "rpm"}
